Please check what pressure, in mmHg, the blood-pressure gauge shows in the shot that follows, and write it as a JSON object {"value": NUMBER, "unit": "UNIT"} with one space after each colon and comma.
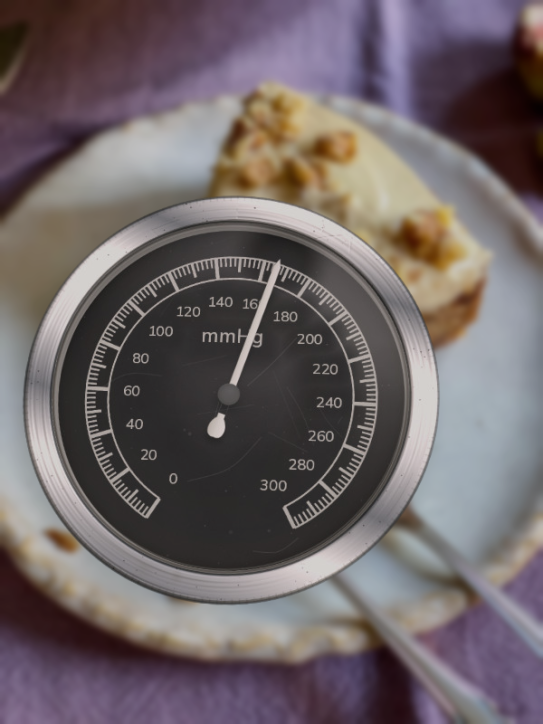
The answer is {"value": 166, "unit": "mmHg"}
